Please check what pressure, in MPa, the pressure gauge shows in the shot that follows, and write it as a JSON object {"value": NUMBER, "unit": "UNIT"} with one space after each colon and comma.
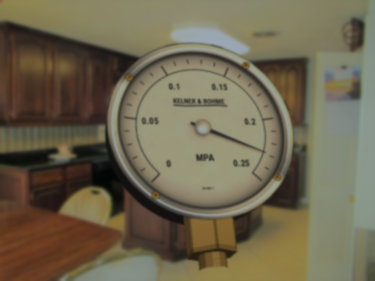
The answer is {"value": 0.23, "unit": "MPa"}
